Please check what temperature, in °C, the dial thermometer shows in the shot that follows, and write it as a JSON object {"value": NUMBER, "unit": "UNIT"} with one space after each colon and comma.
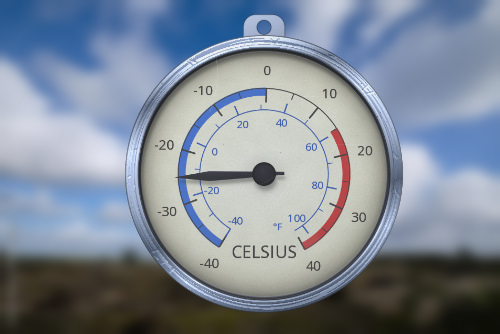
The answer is {"value": -25, "unit": "°C"}
